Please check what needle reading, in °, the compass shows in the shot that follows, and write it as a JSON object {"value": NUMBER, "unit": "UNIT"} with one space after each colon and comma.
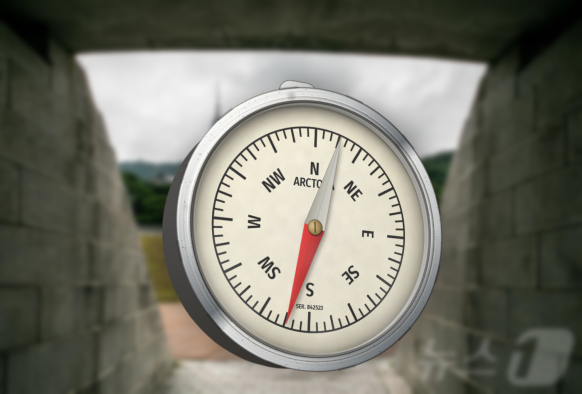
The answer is {"value": 195, "unit": "°"}
